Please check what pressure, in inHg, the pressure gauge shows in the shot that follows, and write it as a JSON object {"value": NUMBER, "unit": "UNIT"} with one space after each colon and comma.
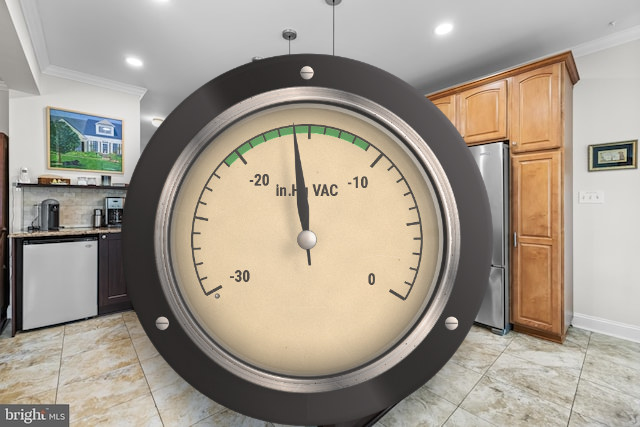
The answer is {"value": -16, "unit": "inHg"}
